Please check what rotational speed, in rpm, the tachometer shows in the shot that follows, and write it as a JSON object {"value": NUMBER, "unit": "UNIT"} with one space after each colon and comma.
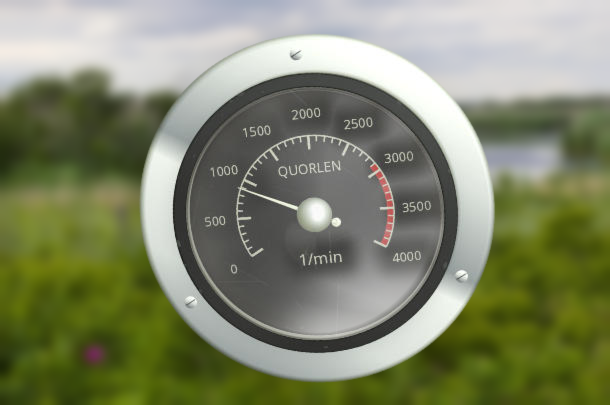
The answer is {"value": 900, "unit": "rpm"}
